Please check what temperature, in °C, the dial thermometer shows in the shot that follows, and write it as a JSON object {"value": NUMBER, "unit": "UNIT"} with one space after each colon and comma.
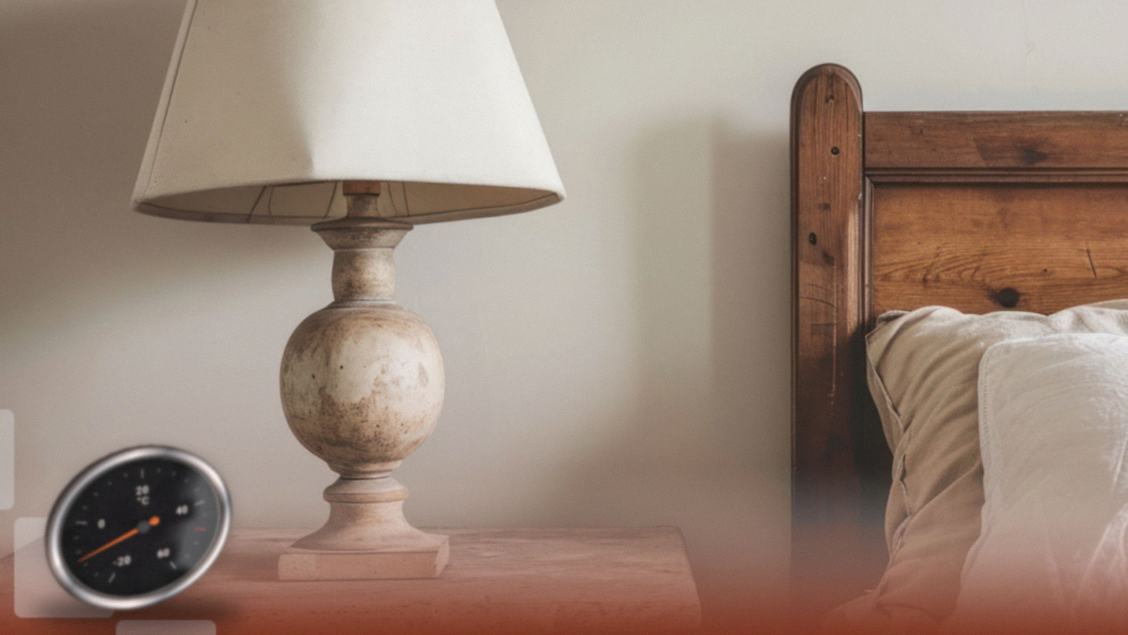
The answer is {"value": -10, "unit": "°C"}
